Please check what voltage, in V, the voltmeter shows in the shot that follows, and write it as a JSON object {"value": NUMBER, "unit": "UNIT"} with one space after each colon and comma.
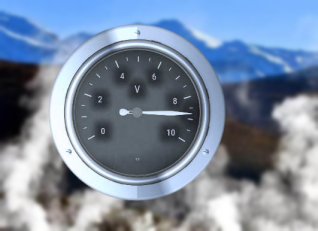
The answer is {"value": 8.75, "unit": "V"}
